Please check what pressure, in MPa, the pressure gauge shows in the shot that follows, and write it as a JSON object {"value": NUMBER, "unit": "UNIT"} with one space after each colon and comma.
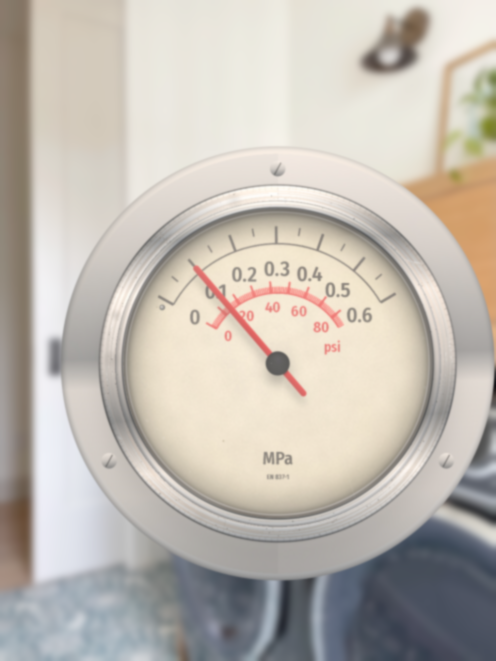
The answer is {"value": 0.1, "unit": "MPa"}
